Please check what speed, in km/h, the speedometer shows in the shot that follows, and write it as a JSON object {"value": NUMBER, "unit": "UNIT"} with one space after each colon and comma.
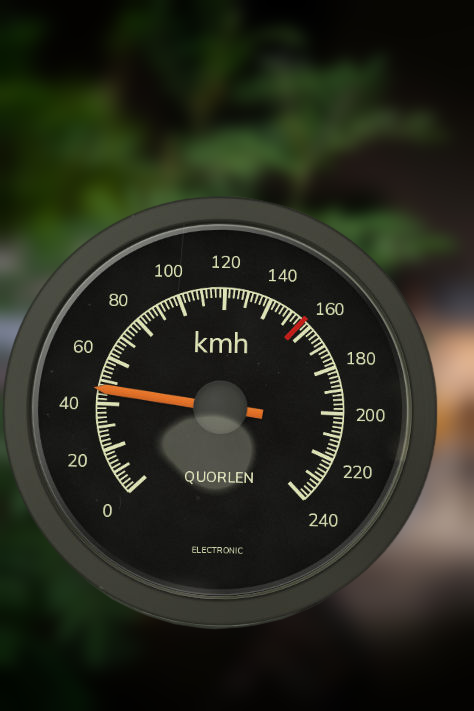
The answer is {"value": 46, "unit": "km/h"}
